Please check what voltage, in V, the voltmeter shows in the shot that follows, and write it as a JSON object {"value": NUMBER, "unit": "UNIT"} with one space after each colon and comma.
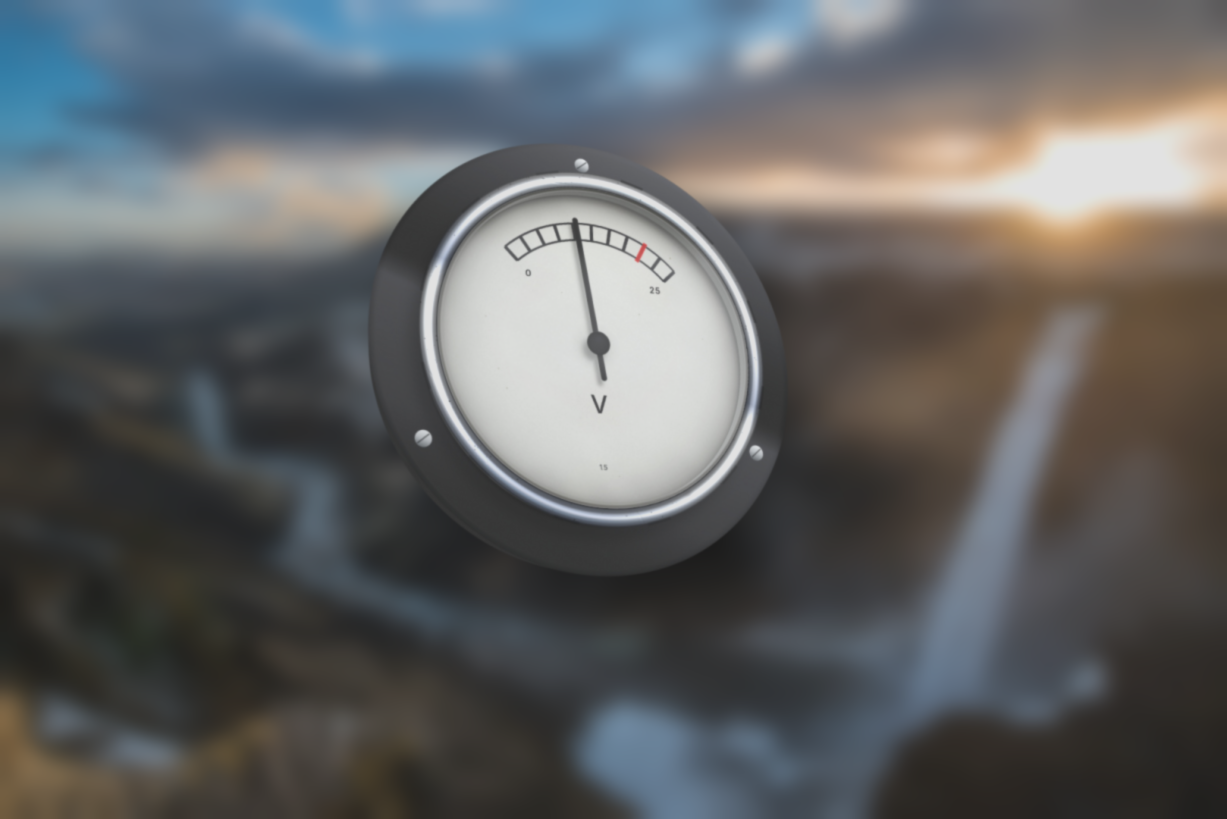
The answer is {"value": 10, "unit": "V"}
